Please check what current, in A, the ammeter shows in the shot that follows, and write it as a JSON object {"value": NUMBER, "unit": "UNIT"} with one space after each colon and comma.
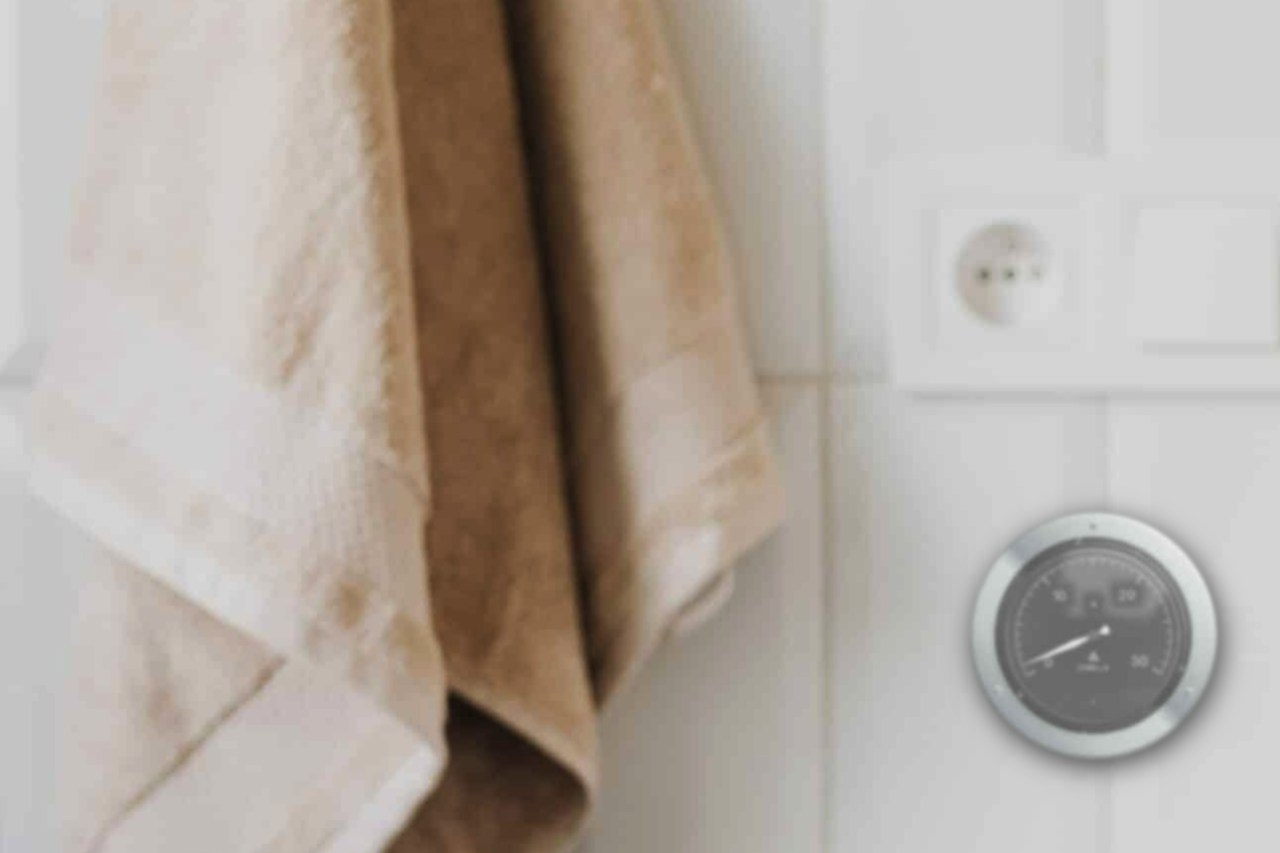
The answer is {"value": 1, "unit": "A"}
